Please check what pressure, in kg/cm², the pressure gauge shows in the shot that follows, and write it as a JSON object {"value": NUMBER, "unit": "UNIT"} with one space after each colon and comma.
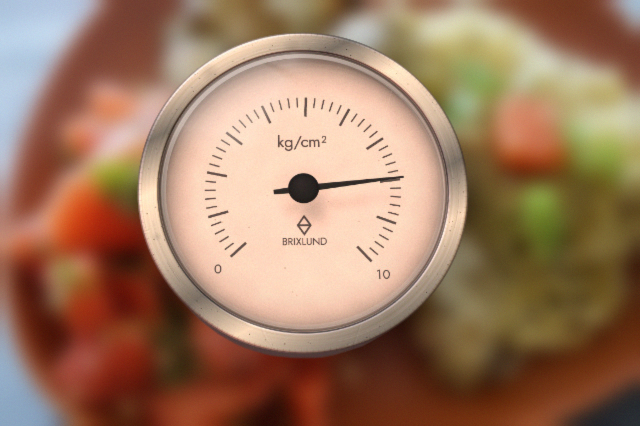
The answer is {"value": 8, "unit": "kg/cm²"}
